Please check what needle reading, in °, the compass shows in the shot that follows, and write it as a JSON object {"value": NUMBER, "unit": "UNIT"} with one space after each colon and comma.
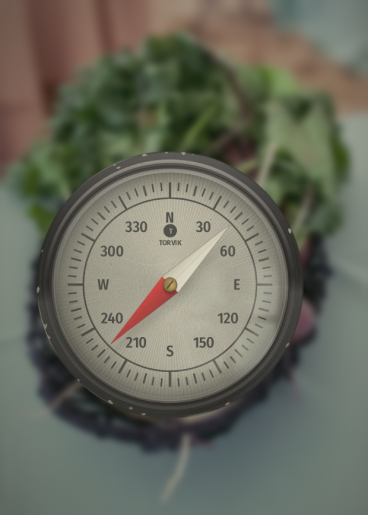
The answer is {"value": 225, "unit": "°"}
